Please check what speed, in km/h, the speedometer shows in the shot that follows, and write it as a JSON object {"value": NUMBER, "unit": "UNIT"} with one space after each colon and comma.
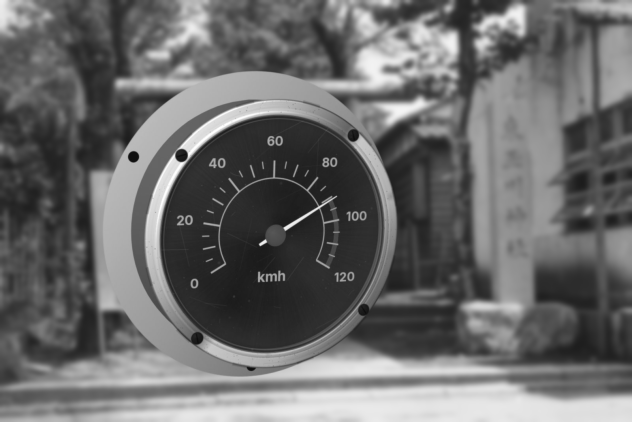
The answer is {"value": 90, "unit": "km/h"}
